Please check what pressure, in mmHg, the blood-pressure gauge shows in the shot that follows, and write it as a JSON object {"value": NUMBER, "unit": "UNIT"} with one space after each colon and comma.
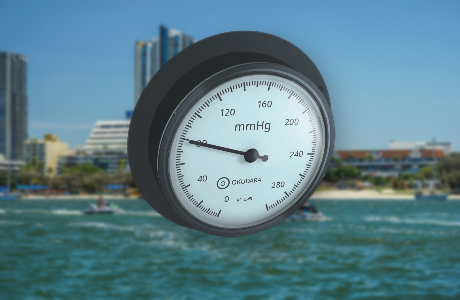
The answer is {"value": 80, "unit": "mmHg"}
